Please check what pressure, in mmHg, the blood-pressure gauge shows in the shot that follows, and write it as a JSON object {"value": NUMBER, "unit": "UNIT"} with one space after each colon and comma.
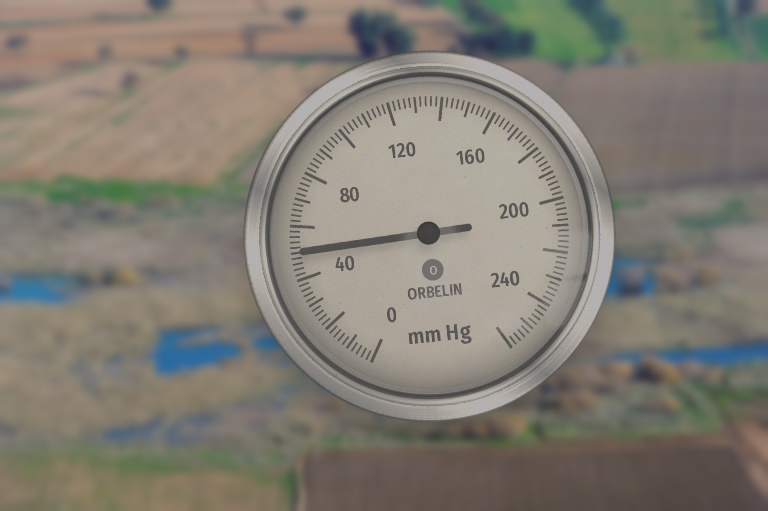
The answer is {"value": 50, "unit": "mmHg"}
